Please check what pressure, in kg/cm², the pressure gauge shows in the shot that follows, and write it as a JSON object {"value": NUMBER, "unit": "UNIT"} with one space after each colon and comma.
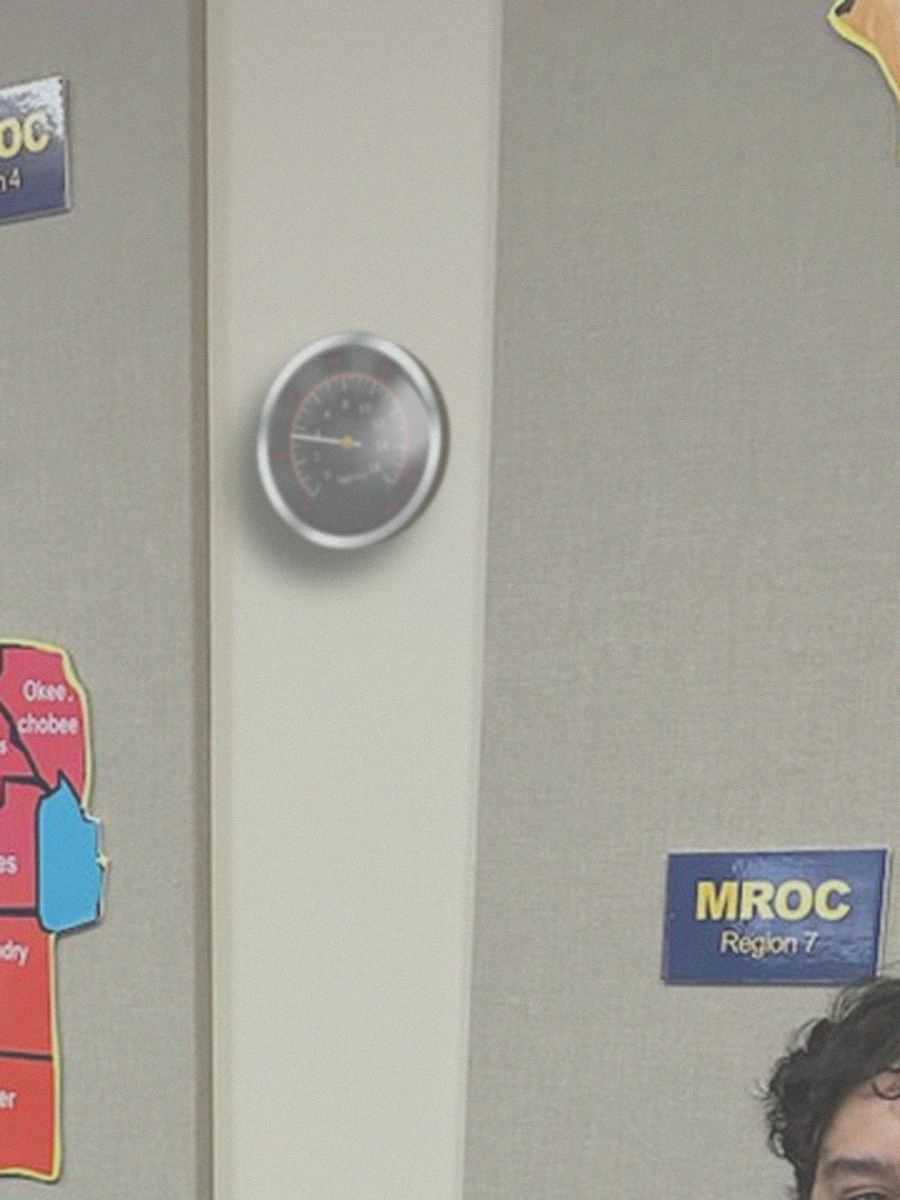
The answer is {"value": 3.5, "unit": "kg/cm²"}
